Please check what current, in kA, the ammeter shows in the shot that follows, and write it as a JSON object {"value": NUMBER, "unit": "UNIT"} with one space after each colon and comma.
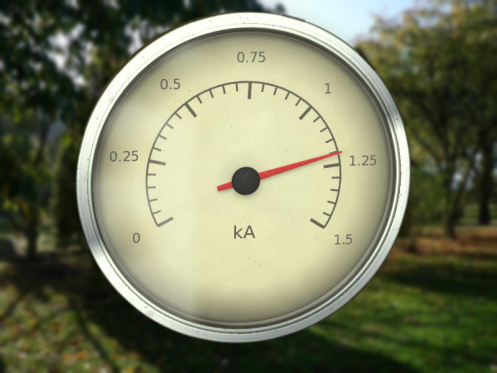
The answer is {"value": 1.2, "unit": "kA"}
